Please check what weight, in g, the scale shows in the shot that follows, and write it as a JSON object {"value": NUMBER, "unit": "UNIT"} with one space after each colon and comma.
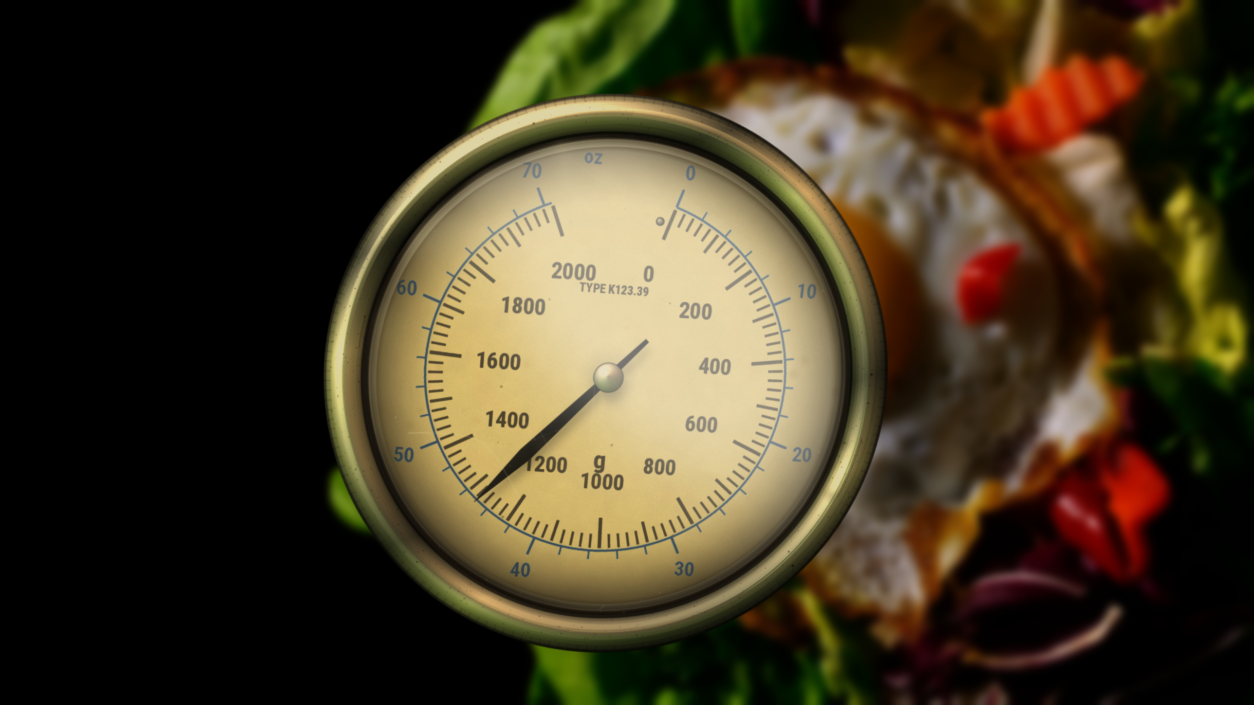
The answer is {"value": 1280, "unit": "g"}
